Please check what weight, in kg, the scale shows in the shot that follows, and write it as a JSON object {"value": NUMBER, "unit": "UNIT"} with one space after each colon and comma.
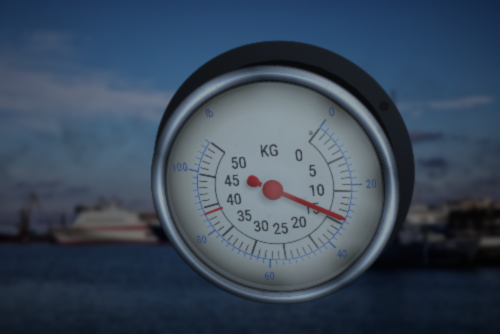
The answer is {"value": 14, "unit": "kg"}
